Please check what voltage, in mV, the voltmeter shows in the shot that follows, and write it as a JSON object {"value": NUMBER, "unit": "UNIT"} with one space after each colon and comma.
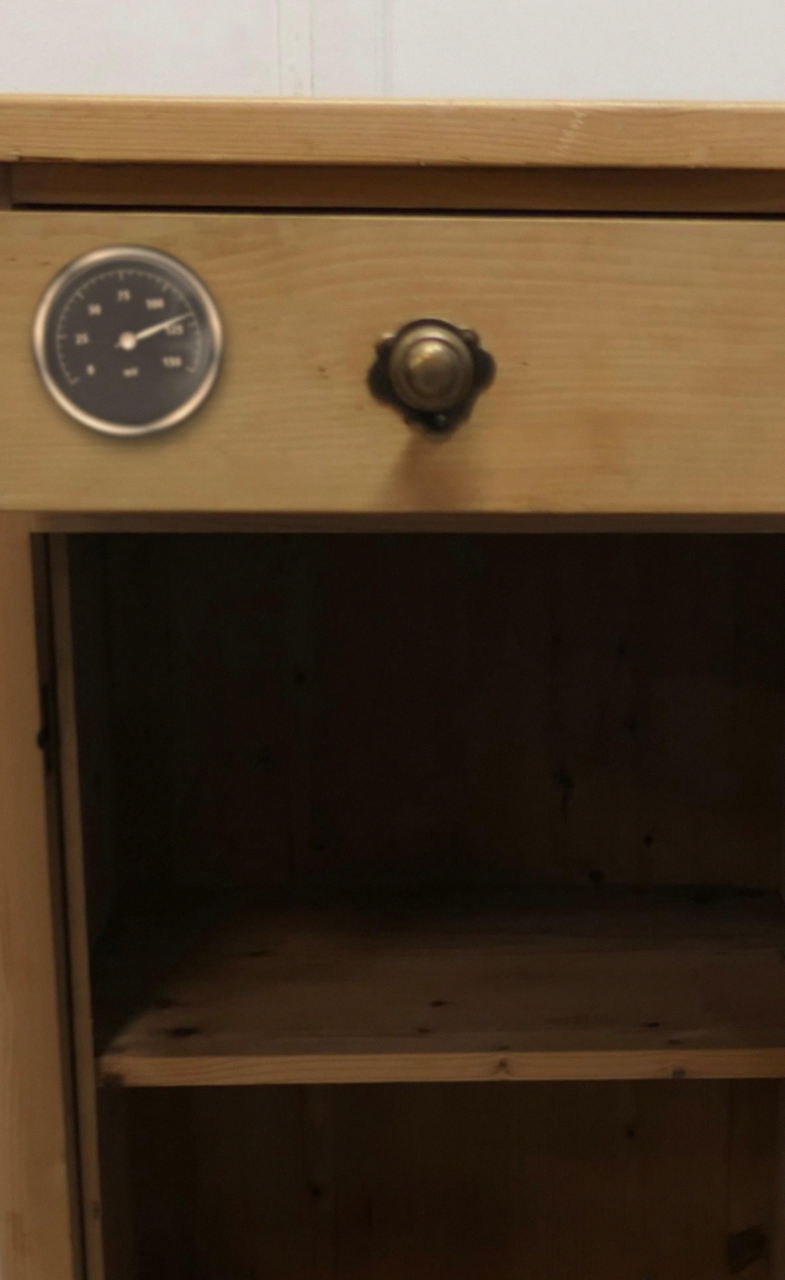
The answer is {"value": 120, "unit": "mV"}
